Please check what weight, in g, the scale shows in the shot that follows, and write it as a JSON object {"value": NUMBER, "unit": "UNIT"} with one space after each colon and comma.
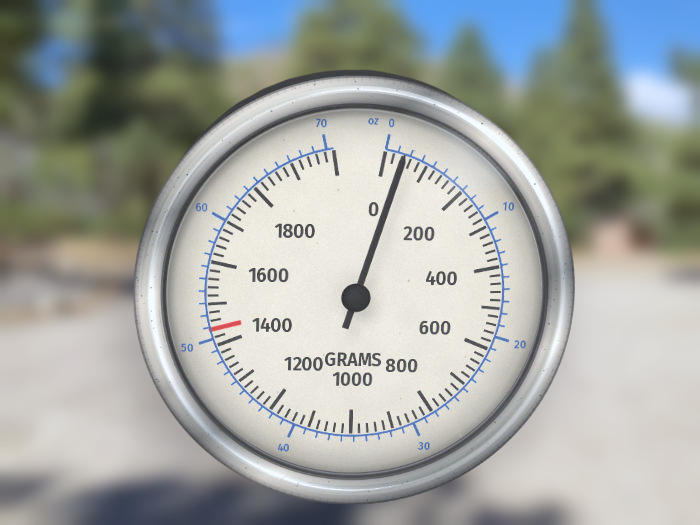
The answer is {"value": 40, "unit": "g"}
